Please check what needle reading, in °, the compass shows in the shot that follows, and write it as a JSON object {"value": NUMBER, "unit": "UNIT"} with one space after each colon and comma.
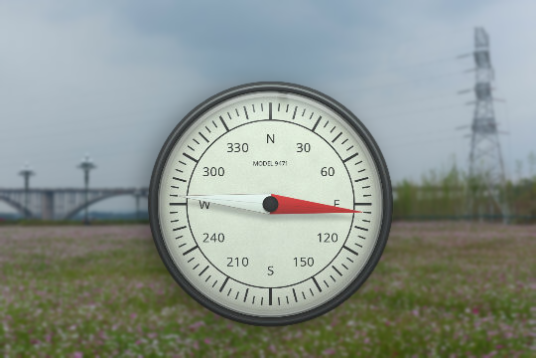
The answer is {"value": 95, "unit": "°"}
